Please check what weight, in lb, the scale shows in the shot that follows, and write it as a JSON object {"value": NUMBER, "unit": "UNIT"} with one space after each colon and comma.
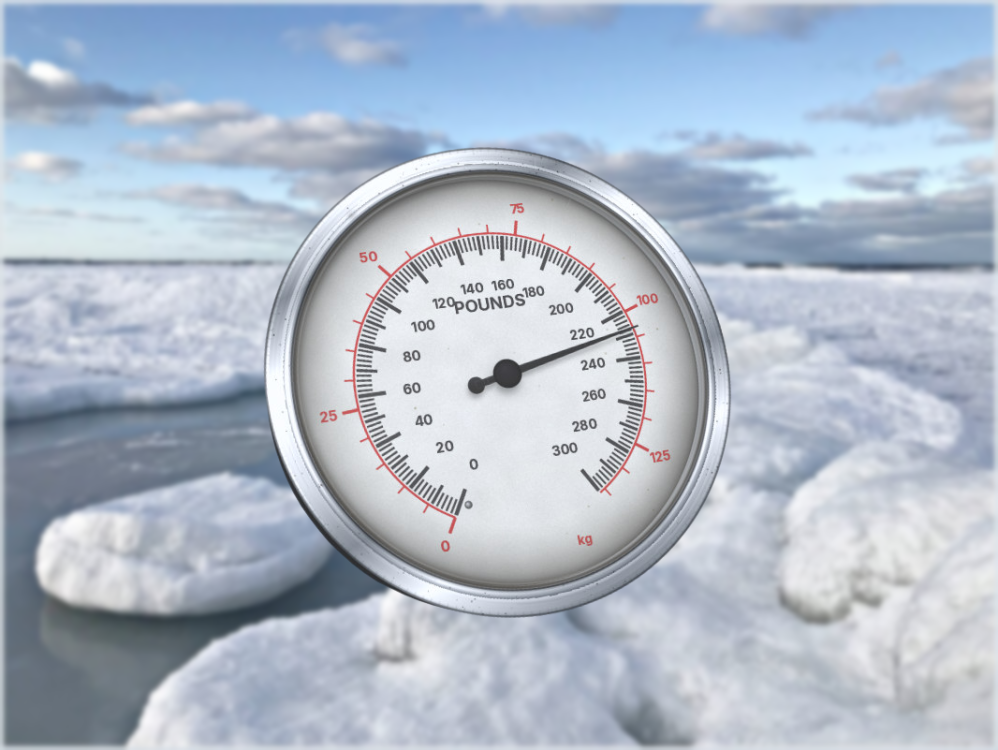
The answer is {"value": 228, "unit": "lb"}
